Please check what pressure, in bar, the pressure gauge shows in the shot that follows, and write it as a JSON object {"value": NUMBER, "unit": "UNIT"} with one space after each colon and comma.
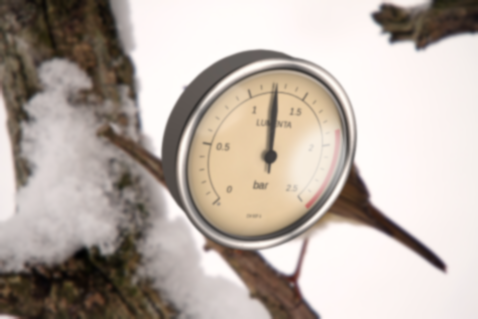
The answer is {"value": 1.2, "unit": "bar"}
